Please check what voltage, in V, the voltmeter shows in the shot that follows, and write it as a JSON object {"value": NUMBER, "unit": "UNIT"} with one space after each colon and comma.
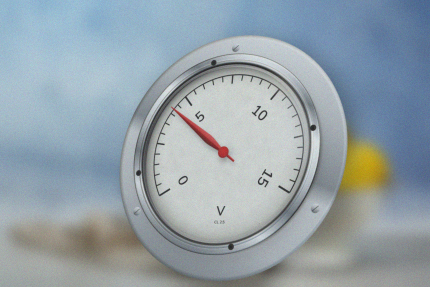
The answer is {"value": 4.25, "unit": "V"}
